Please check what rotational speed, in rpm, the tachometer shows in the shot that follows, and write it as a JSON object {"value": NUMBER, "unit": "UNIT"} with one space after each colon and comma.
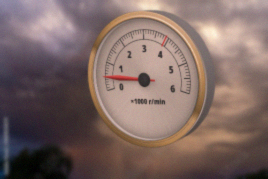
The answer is {"value": 500, "unit": "rpm"}
